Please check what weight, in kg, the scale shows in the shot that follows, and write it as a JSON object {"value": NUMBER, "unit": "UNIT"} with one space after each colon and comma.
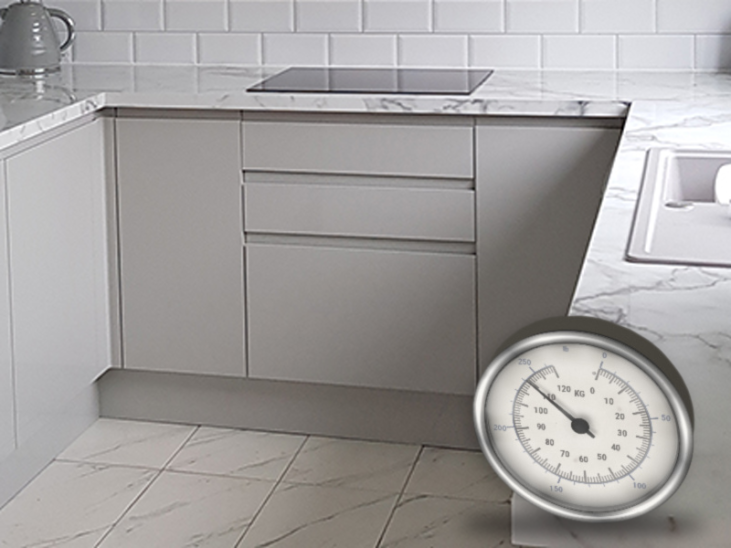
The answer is {"value": 110, "unit": "kg"}
